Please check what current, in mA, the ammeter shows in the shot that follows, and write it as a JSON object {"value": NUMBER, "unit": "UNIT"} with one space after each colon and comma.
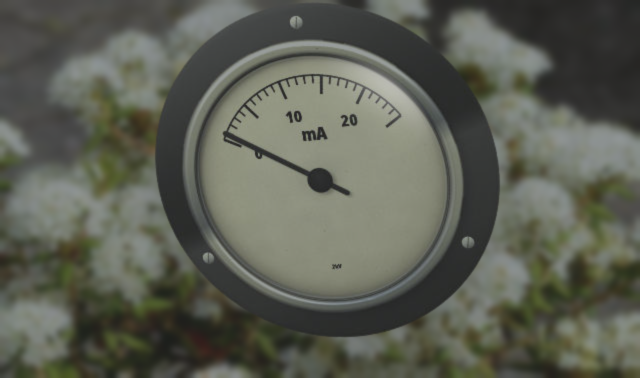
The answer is {"value": 1, "unit": "mA"}
